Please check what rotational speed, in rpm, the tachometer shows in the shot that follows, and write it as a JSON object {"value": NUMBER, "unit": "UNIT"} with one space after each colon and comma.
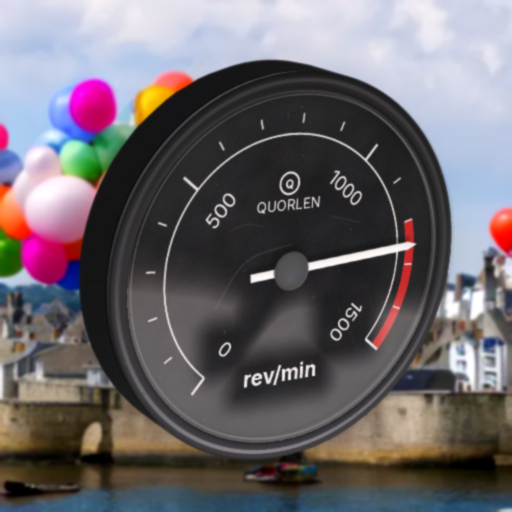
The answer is {"value": 1250, "unit": "rpm"}
